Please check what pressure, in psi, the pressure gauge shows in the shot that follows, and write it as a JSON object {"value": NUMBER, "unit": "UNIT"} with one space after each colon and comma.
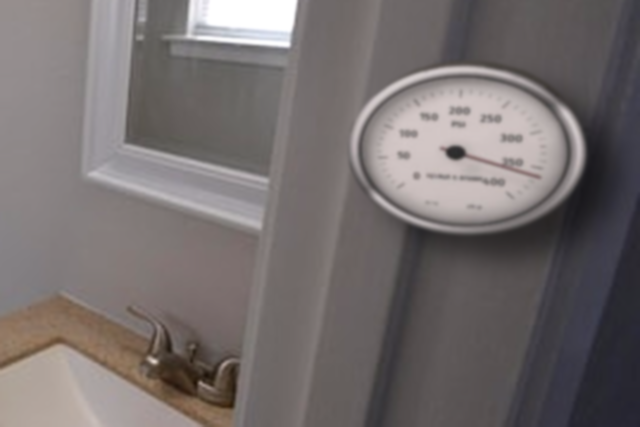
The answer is {"value": 360, "unit": "psi"}
